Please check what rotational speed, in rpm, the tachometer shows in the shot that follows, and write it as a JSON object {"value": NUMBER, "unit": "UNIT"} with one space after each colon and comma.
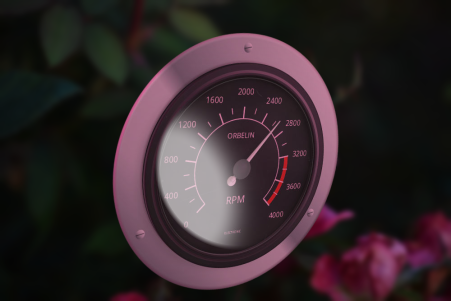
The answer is {"value": 2600, "unit": "rpm"}
